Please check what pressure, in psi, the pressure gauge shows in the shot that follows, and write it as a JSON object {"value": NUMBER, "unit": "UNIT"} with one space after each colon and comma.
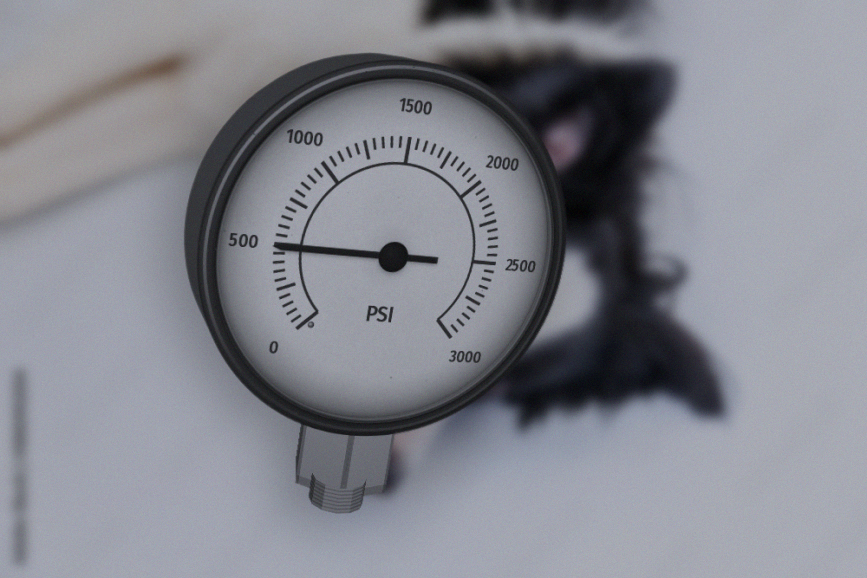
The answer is {"value": 500, "unit": "psi"}
